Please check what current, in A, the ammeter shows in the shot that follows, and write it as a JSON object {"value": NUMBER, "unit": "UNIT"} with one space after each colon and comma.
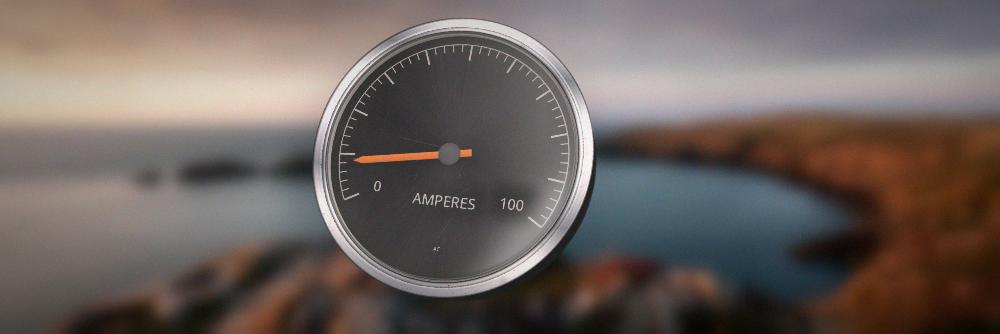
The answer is {"value": 8, "unit": "A"}
